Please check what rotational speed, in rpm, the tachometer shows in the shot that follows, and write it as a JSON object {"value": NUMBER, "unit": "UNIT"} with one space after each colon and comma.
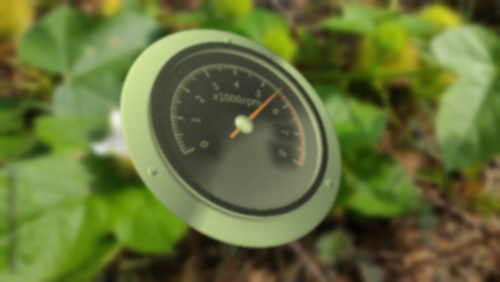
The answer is {"value": 5500, "unit": "rpm"}
